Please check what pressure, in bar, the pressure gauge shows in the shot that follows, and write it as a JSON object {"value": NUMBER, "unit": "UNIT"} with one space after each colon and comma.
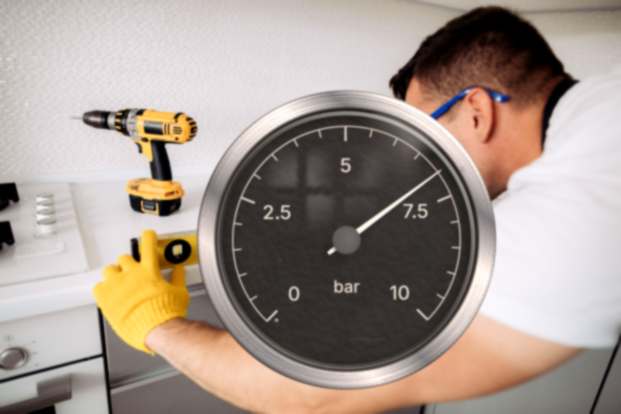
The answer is {"value": 7, "unit": "bar"}
